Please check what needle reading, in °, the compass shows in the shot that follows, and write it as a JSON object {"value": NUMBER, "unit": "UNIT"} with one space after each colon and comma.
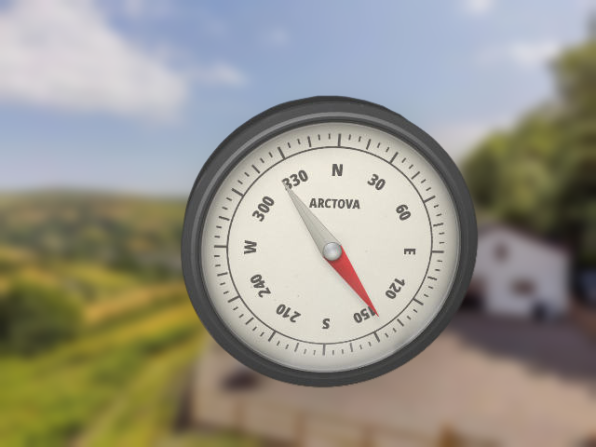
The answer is {"value": 142.5, "unit": "°"}
